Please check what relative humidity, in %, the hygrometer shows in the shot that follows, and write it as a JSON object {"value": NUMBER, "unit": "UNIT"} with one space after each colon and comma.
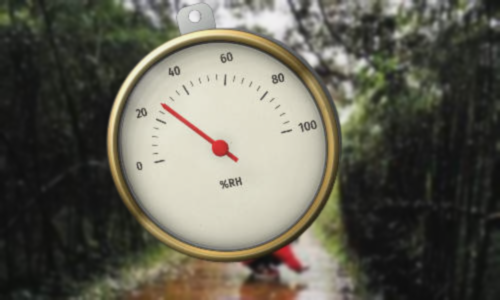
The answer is {"value": 28, "unit": "%"}
